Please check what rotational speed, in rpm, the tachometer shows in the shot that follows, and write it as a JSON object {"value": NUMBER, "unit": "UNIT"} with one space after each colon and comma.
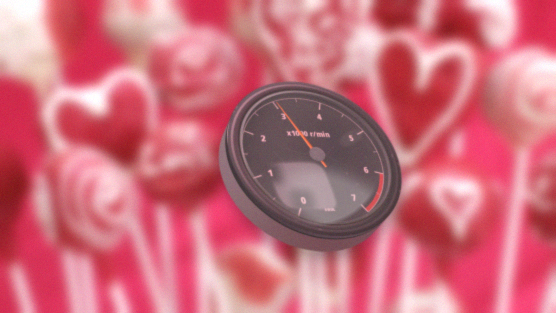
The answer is {"value": 3000, "unit": "rpm"}
